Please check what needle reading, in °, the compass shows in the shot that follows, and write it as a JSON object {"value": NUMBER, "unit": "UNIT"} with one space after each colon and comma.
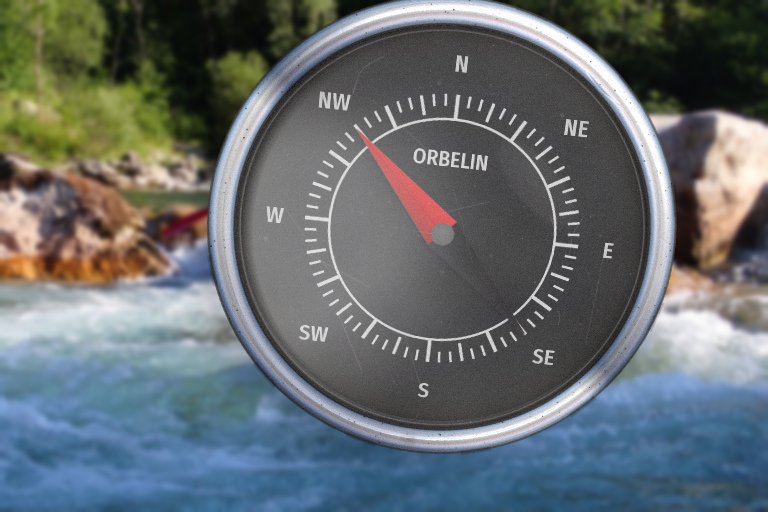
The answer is {"value": 315, "unit": "°"}
